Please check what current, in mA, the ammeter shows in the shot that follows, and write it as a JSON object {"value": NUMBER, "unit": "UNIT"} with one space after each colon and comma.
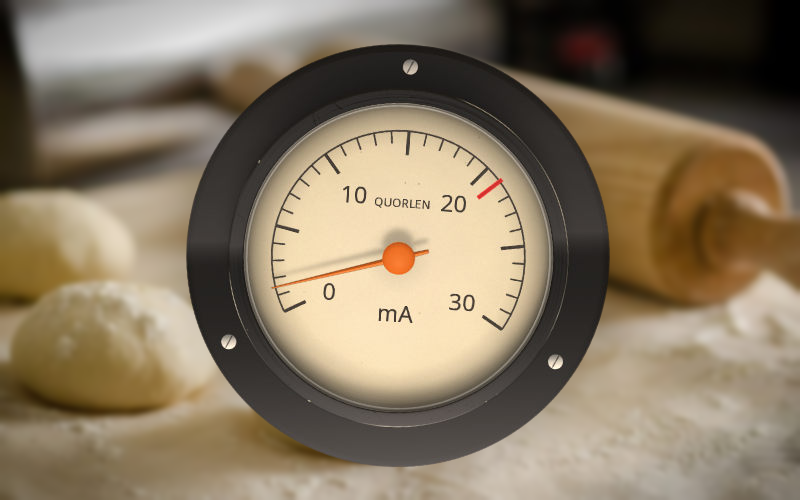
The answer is {"value": 1.5, "unit": "mA"}
